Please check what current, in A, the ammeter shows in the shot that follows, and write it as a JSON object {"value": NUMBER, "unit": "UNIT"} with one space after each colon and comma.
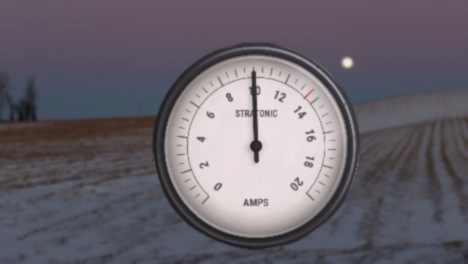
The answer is {"value": 10, "unit": "A"}
